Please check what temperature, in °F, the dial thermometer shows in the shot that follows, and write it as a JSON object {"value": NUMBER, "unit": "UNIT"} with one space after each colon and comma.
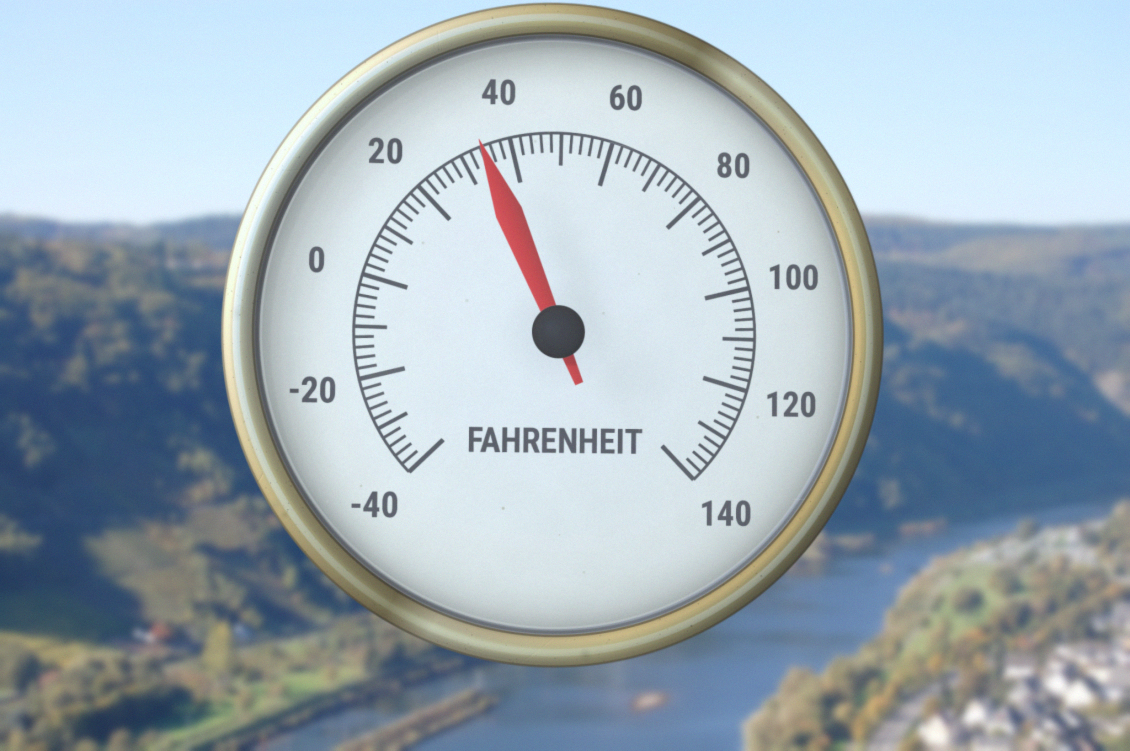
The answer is {"value": 34, "unit": "°F"}
